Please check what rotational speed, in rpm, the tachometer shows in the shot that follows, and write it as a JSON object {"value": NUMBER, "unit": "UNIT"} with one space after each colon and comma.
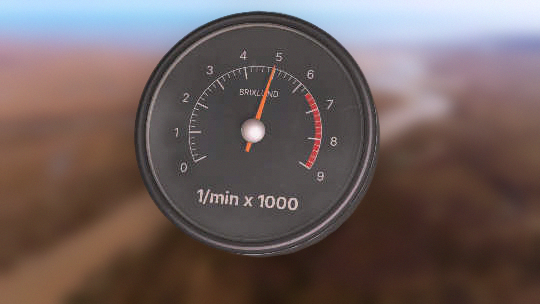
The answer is {"value": 5000, "unit": "rpm"}
